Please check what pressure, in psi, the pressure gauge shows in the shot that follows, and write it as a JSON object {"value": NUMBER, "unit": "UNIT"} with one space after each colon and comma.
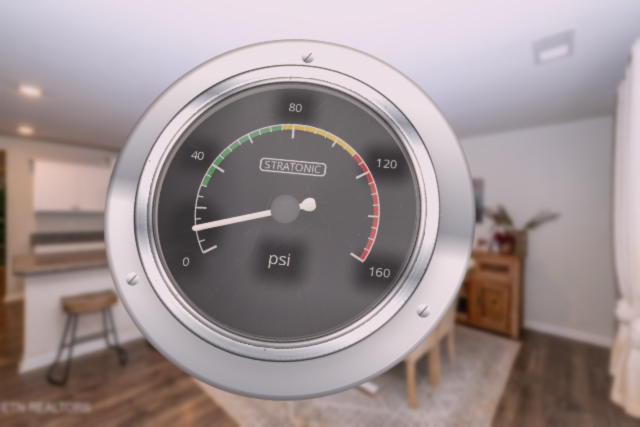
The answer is {"value": 10, "unit": "psi"}
